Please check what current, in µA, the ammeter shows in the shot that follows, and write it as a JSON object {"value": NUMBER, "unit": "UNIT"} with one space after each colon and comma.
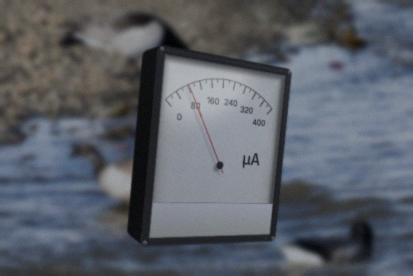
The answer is {"value": 80, "unit": "µA"}
